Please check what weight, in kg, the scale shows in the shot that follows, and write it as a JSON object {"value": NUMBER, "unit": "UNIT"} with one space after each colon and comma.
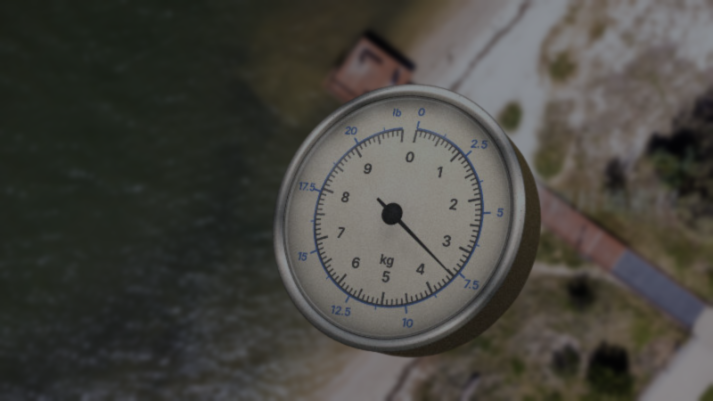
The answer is {"value": 3.5, "unit": "kg"}
